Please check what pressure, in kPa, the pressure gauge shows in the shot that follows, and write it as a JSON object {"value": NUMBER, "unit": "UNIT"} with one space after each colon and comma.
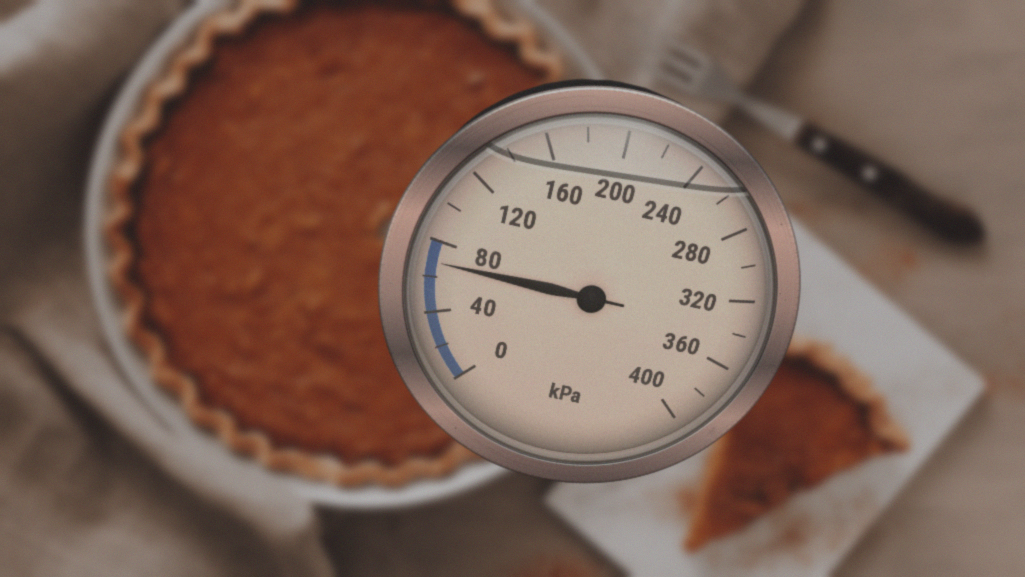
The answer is {"value": 70, "unit": "kPa"}
